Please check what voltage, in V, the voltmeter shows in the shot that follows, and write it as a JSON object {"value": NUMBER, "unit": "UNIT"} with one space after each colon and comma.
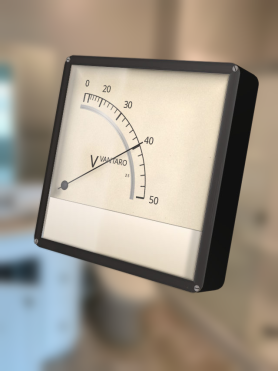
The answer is {"value": 40, "unit": "V"}
